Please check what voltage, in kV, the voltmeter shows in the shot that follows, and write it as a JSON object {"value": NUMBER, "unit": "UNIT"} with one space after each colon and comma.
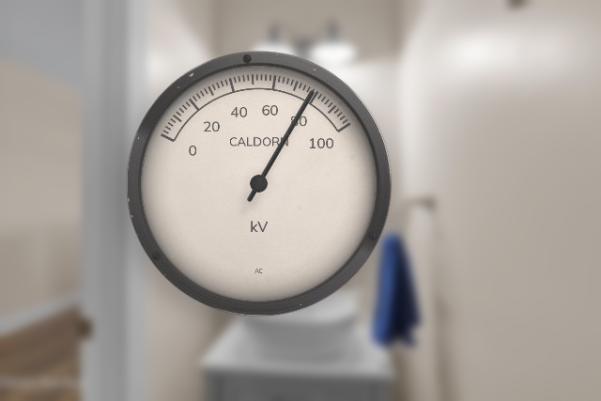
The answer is {"value": 78, "unit": "kV"}
